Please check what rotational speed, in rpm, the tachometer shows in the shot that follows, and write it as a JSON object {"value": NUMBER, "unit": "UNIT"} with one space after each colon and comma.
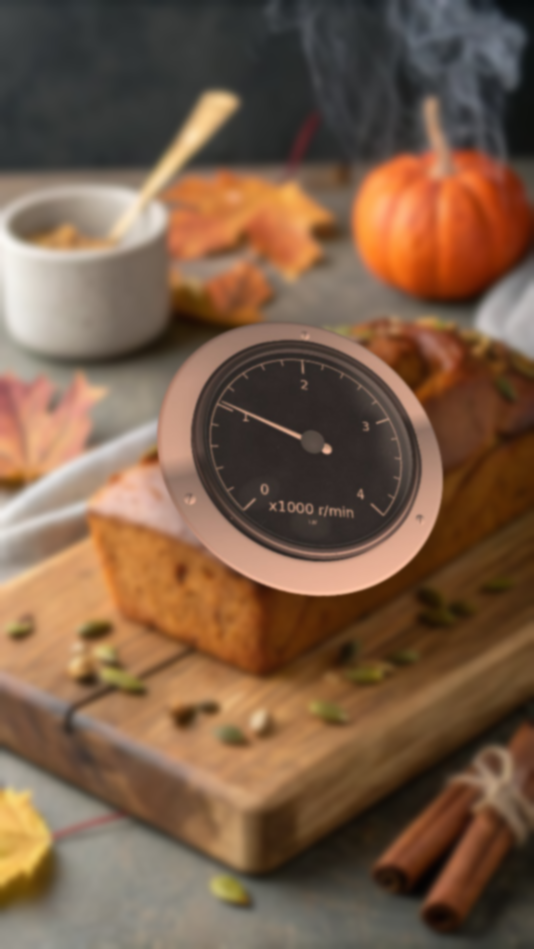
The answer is {"value": 1000, "unit": "rpm"}
